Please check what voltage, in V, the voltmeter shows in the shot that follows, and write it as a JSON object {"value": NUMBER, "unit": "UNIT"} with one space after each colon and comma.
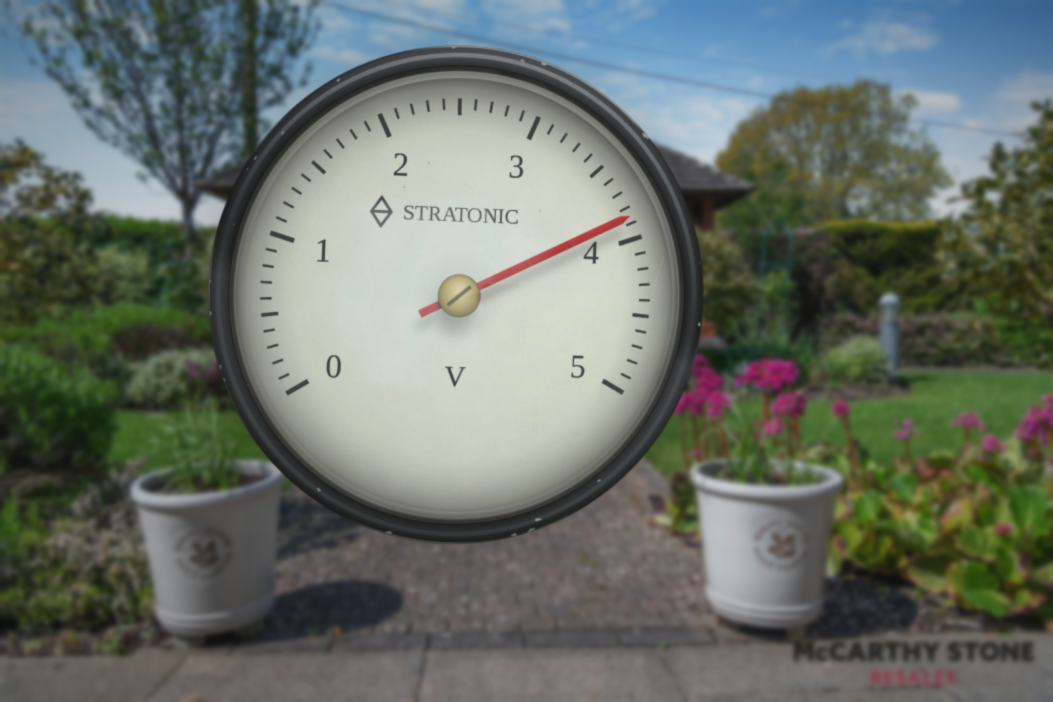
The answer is {"value": 3.85, "unit": "V"}
